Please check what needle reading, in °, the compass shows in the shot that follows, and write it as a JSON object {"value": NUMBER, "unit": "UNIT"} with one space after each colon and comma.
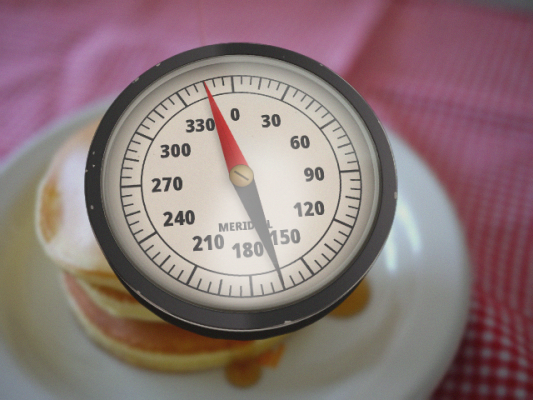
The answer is {"value": 345, "unit": "°"}
